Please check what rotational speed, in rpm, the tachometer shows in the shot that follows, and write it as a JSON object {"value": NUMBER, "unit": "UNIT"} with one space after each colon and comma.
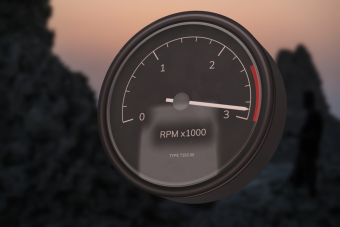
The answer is {"value": 2900, "unit": "rpm"}
